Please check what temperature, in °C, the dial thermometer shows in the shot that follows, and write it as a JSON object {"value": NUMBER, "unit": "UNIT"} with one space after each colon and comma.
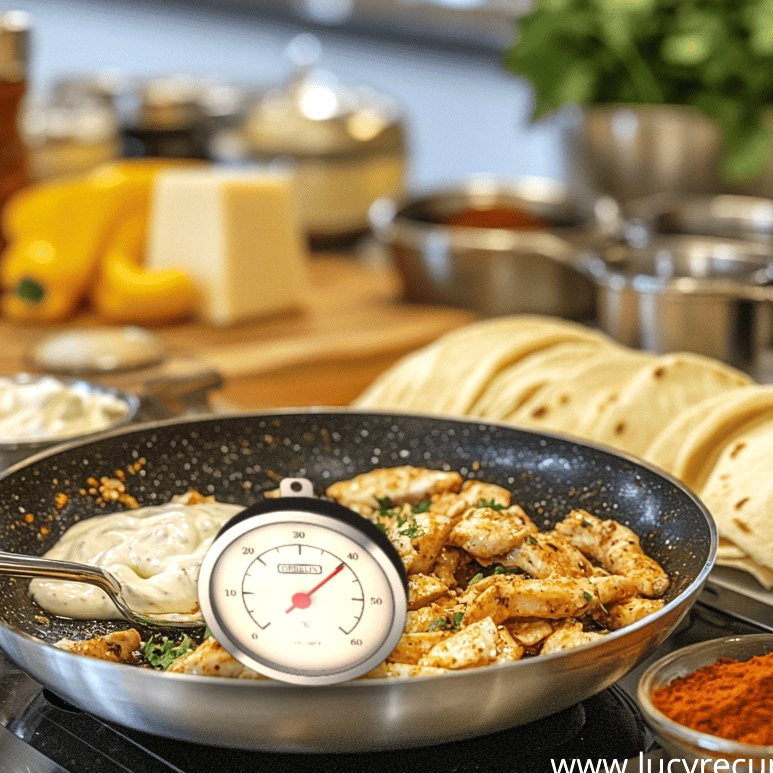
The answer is {"value": 40, "unit": "°C"}
